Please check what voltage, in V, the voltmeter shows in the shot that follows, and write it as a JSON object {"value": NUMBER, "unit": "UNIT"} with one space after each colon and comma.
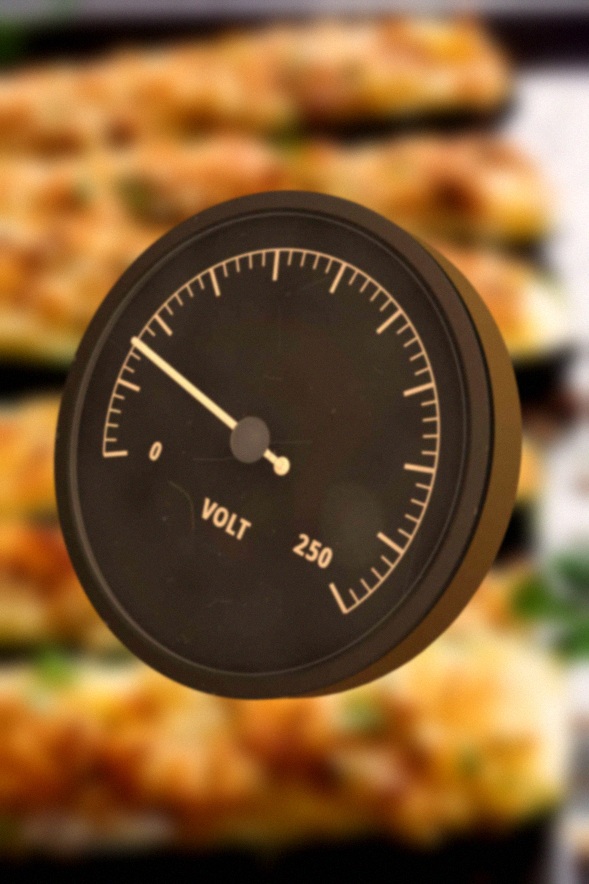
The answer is {"value": 40, "unit": "V"}
